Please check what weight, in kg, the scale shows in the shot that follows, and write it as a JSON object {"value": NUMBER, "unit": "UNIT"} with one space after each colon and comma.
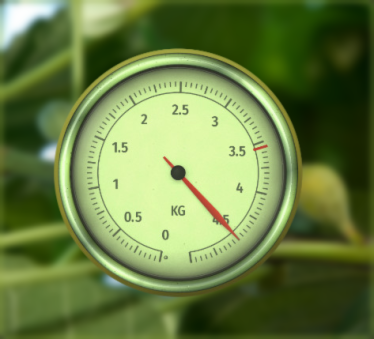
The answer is {"value": 4.5, "unit": "kg"}
